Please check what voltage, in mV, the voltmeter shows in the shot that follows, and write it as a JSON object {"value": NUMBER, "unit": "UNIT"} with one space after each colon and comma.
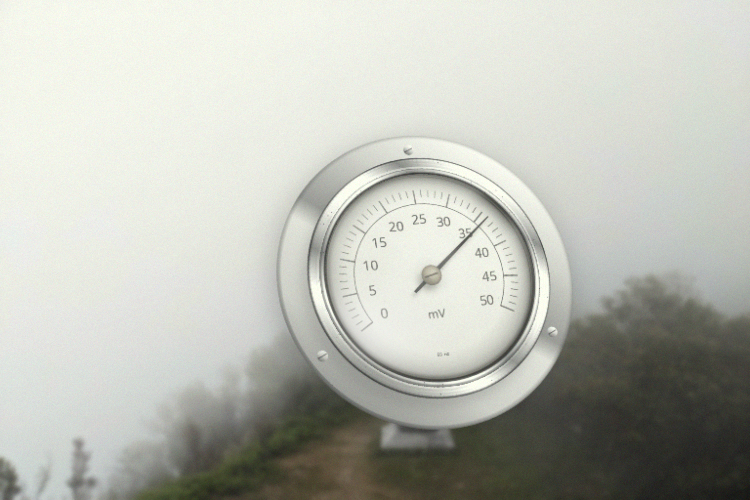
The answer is {"value": 36, "unit": "mV"}
